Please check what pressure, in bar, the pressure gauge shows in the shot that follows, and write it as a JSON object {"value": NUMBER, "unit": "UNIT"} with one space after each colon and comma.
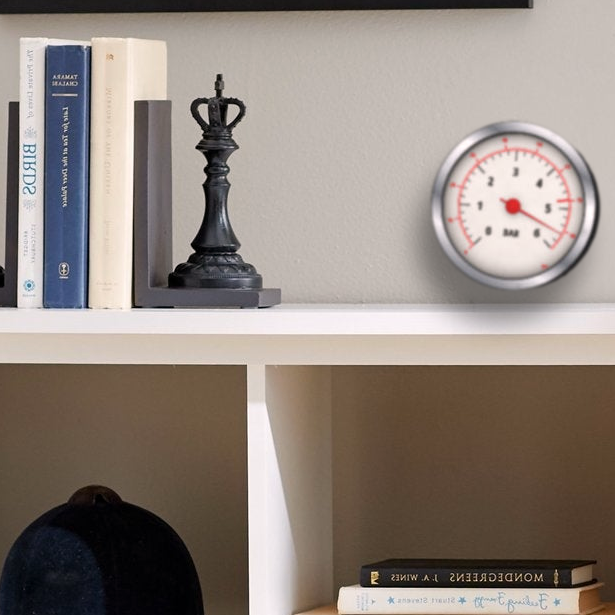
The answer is {"value": 5.6, "unit": "bar"}
